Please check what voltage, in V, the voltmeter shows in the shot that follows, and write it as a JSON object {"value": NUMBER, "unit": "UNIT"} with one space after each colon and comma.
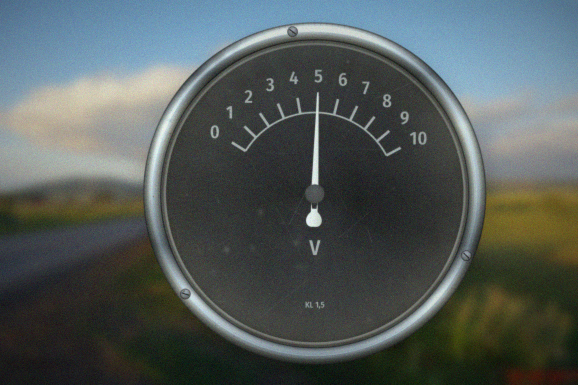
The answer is {"value": 5, "unit": "V"}
